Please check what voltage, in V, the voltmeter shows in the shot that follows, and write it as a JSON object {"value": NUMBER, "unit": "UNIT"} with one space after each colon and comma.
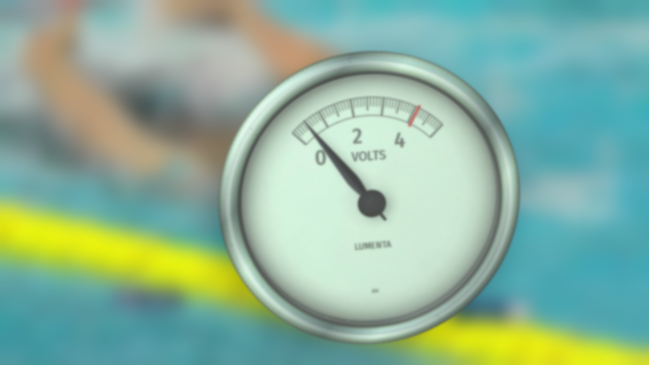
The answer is {"value": 0.5, "unit": "V"}
